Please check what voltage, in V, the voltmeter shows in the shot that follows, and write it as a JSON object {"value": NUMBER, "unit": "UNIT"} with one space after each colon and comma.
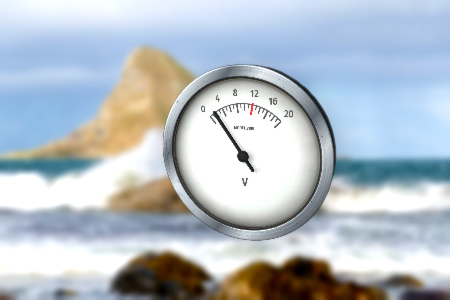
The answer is {"value": 2, "unit": "V"}
